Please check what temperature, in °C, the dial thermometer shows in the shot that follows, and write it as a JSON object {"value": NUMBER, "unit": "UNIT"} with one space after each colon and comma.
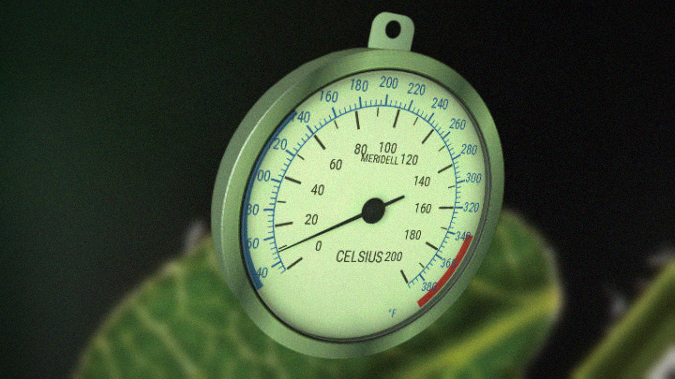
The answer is {"value": 10, "unit": "°C"}
